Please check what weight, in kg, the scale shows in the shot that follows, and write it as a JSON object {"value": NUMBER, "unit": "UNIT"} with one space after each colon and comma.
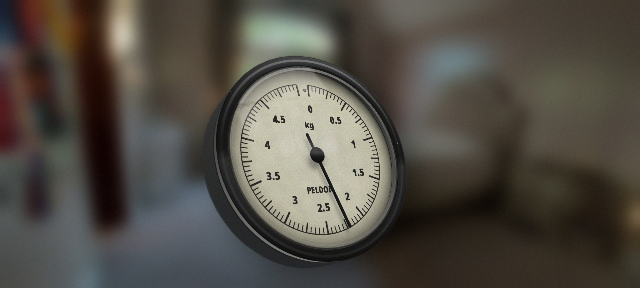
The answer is {"value": 2.25, "unit": "kg"}
